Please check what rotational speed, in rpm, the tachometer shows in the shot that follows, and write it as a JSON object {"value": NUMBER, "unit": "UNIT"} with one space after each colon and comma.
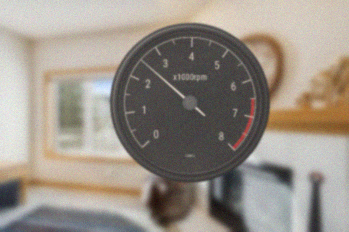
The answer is {"value": 2500, "unit": "rpm"}
